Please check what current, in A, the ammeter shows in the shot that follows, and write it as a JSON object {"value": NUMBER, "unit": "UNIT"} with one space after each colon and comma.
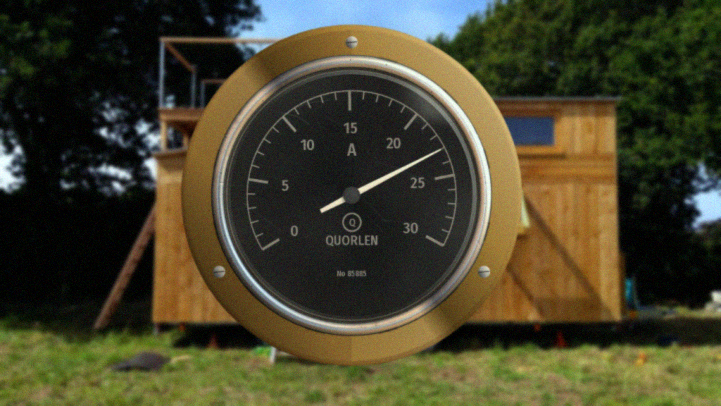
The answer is {"value": 23, "unit": "A"}
